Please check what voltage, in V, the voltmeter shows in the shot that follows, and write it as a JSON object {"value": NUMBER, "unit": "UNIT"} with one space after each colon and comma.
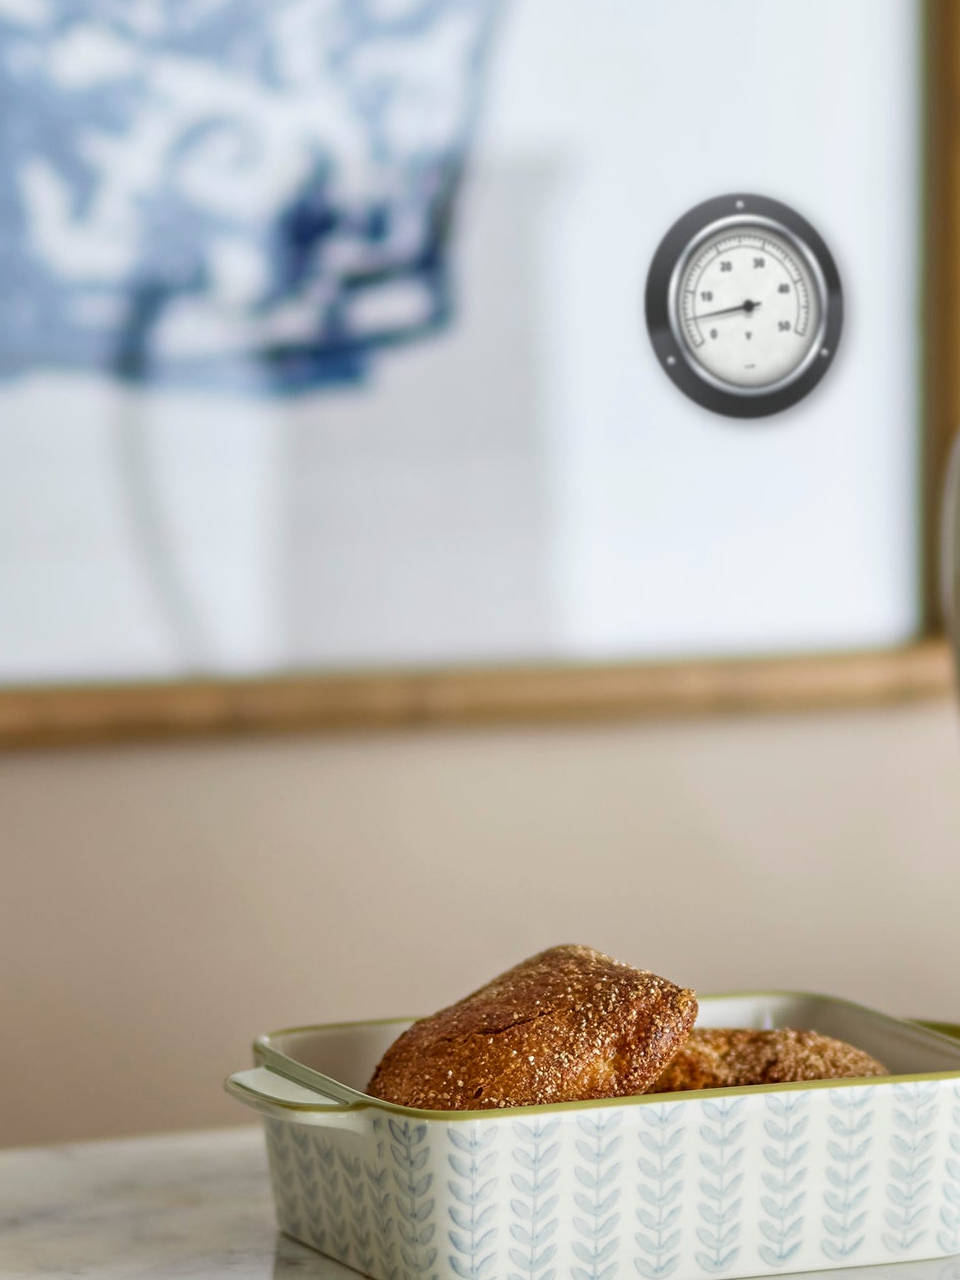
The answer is {"value": 5, "unit": "V"}
